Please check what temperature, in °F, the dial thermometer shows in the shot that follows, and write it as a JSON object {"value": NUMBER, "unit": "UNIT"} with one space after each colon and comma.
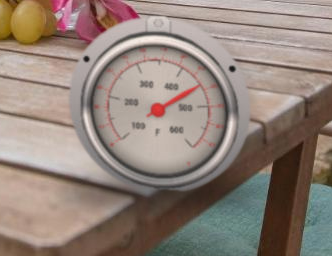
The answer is {"value": 450, "unit": "°F"}
